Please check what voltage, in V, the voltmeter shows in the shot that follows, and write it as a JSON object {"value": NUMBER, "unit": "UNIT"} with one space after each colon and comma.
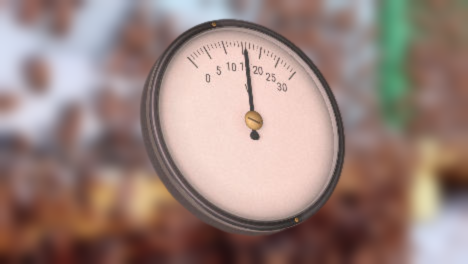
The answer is {"value": 15, "unit": "V"}
